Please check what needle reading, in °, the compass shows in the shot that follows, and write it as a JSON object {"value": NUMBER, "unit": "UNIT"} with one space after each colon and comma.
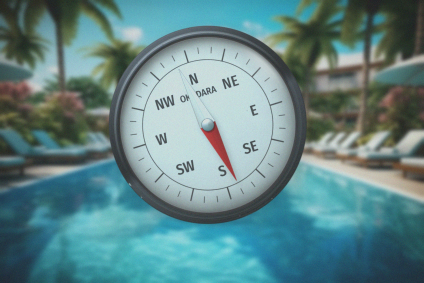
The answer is {"value": 170, "unit": "°"}
